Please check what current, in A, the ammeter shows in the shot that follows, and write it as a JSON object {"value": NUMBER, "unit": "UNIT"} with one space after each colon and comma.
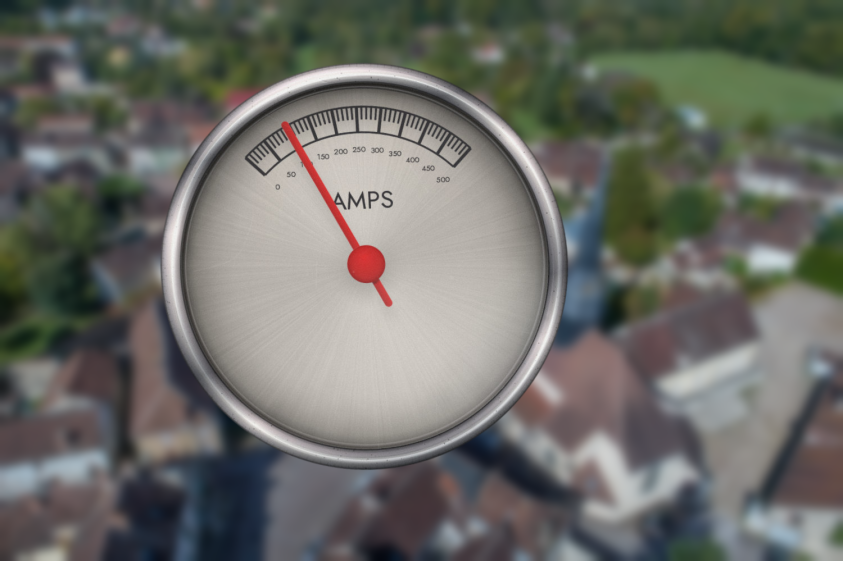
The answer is {"value": 100, "unit": "A"}
